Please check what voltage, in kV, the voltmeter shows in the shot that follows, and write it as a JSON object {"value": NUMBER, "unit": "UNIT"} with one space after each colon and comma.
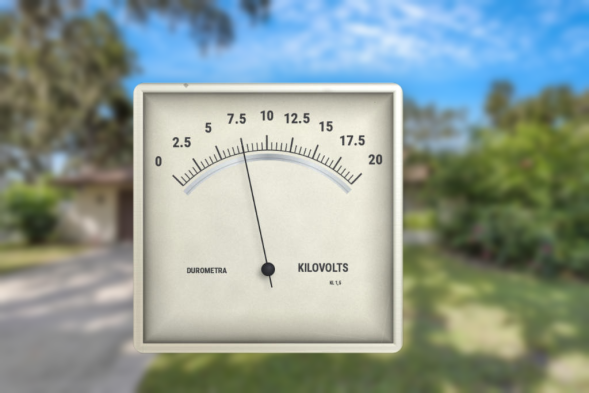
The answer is {"value": 7.5, "unit": "kV"}
